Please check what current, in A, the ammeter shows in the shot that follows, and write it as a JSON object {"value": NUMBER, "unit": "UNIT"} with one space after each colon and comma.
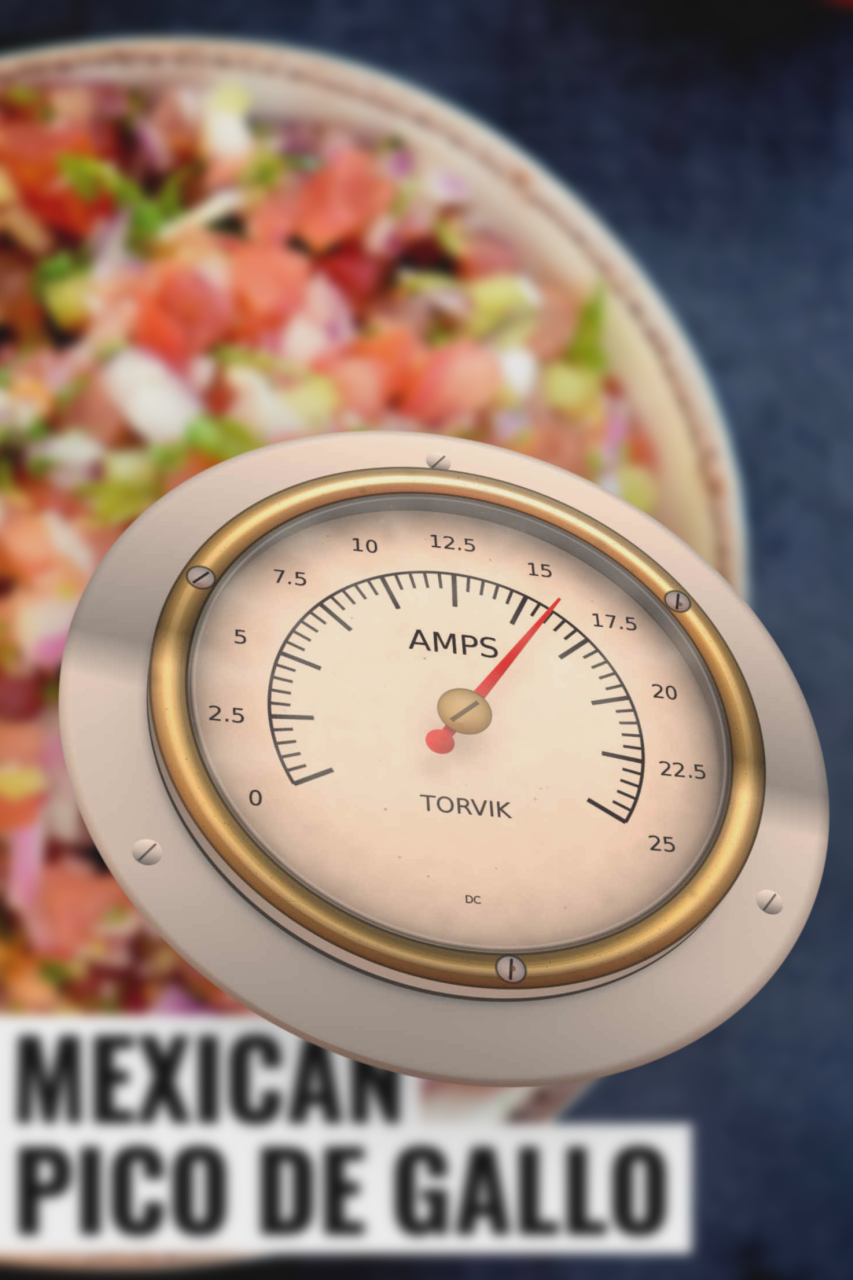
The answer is {"value": 16, "unit": "A"}
